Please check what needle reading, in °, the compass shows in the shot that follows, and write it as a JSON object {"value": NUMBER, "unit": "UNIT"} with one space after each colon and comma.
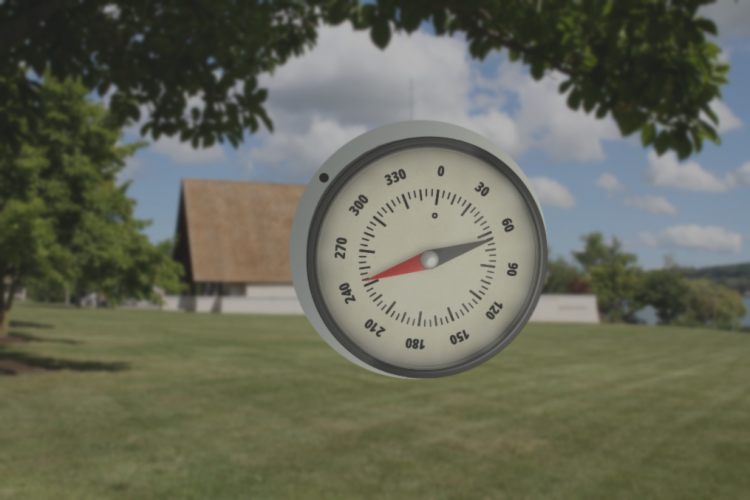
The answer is {"value": 245, "unit": "°"}
